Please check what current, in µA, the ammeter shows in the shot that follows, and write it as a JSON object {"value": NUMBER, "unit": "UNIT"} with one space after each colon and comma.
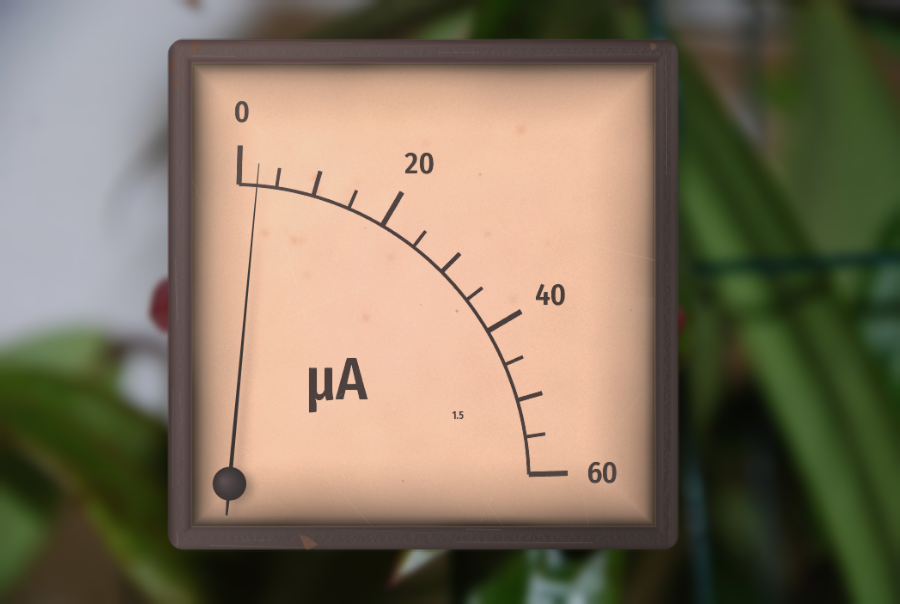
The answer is {"value": 2.5, "unit": "µA"}
